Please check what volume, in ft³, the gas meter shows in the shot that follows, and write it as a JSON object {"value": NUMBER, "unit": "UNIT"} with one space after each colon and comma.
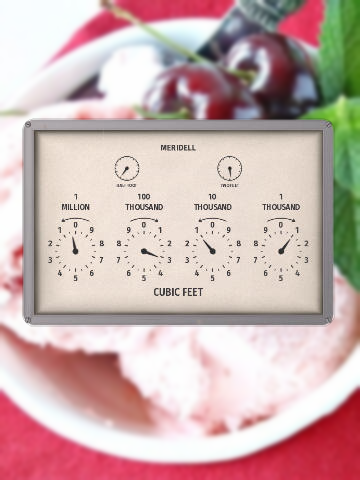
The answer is {"value": 31100, "unit": "ft³"}
